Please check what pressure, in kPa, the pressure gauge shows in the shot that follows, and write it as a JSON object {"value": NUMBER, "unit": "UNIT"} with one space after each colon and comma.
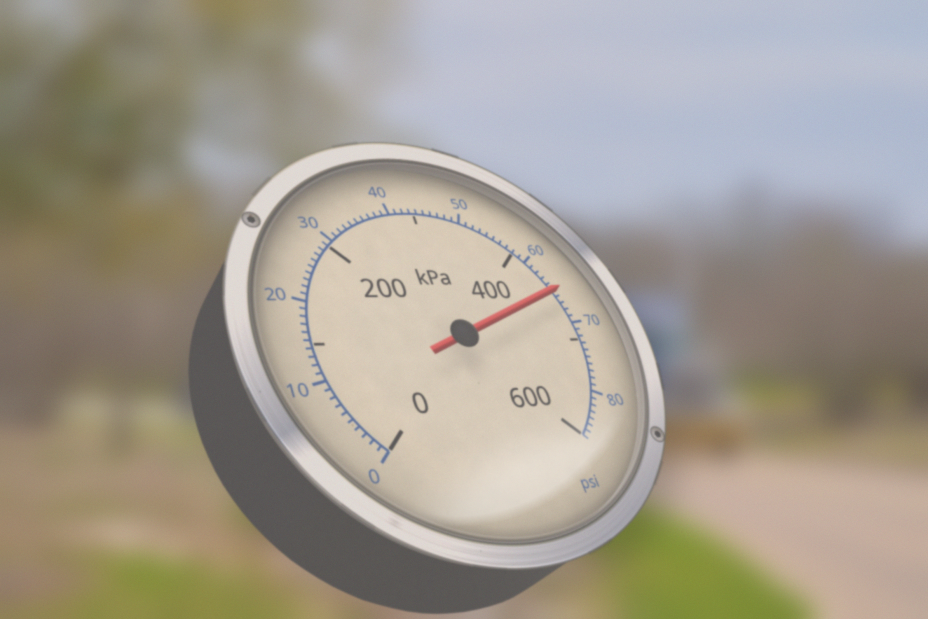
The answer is {"value": 450, "unit": "kPa"}
